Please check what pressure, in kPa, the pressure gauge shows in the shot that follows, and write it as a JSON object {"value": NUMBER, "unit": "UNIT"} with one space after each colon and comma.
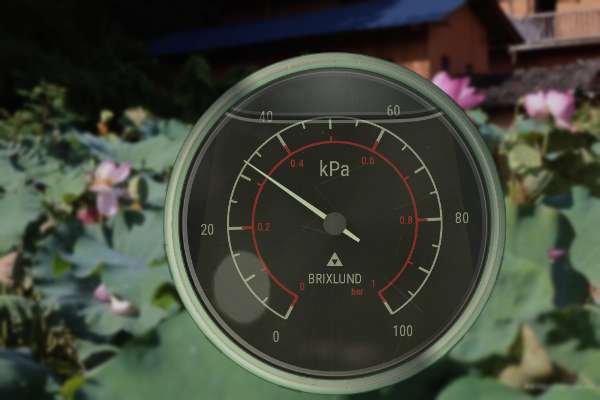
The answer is {"value": 32.5, "unit": "kPa"}
